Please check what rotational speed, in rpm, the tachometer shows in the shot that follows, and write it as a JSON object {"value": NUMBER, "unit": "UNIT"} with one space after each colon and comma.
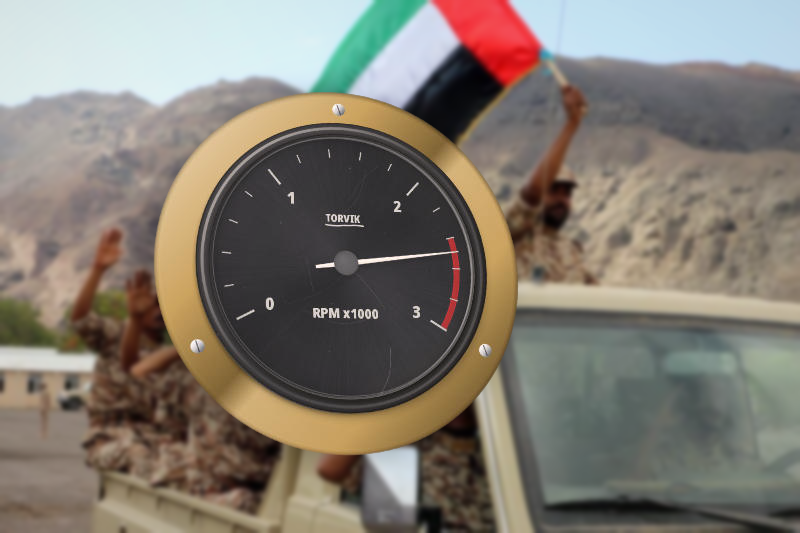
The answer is {"value": 2500, "unit": "rpm"}
